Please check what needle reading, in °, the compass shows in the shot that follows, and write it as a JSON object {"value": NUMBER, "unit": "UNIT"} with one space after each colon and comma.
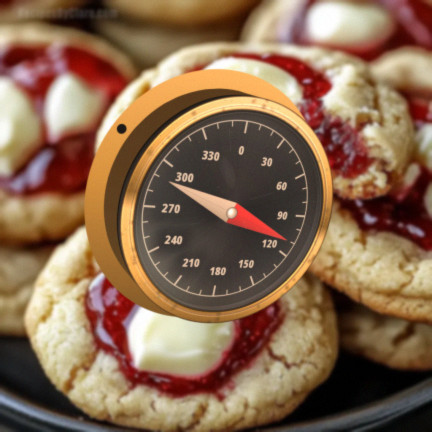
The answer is {"value": 110, "unit": "°"}
